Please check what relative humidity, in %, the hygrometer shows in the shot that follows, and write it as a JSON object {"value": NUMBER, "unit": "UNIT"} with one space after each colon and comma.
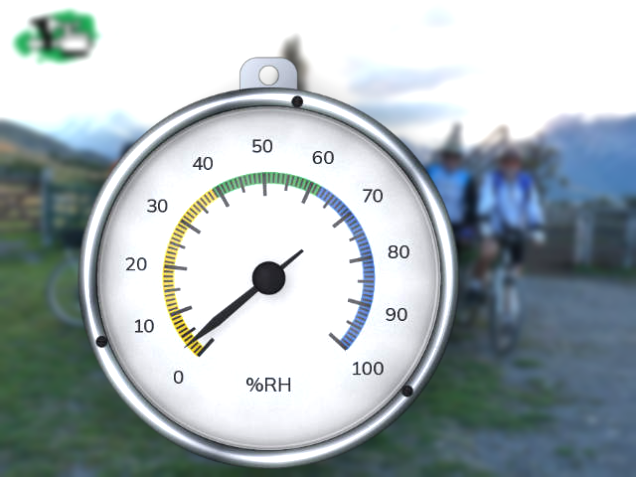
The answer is {"value": 3, "unit": "%"}
